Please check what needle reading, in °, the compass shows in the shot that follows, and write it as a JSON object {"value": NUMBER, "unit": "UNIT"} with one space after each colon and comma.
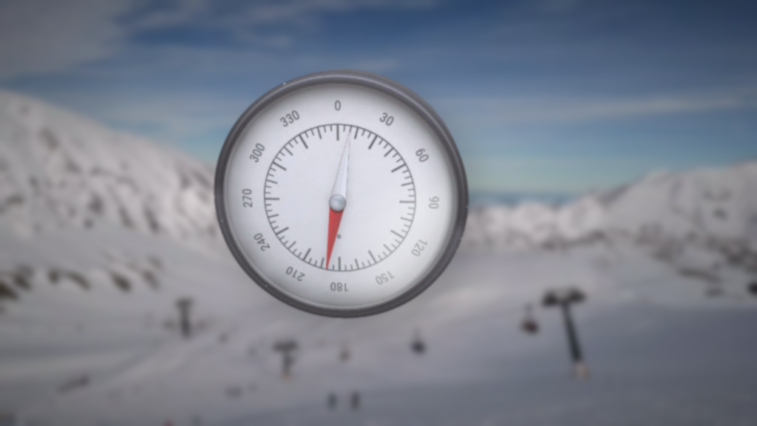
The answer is {"value": 190, "unit": "°"}
